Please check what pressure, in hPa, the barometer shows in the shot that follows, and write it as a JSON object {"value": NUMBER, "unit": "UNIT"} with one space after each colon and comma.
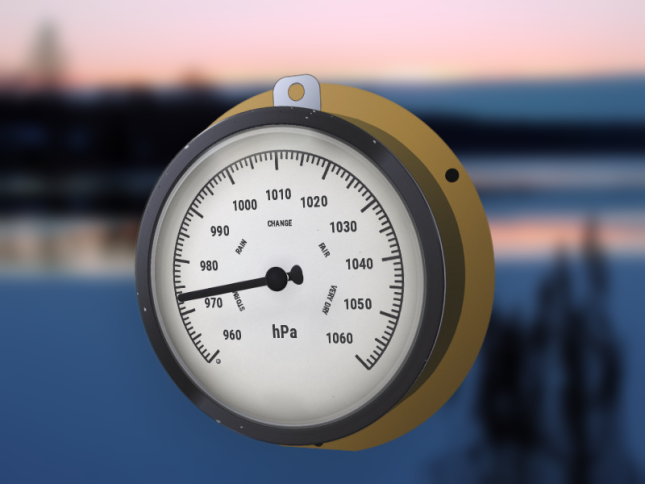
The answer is {"value": 973, "unit": "hPa"}
